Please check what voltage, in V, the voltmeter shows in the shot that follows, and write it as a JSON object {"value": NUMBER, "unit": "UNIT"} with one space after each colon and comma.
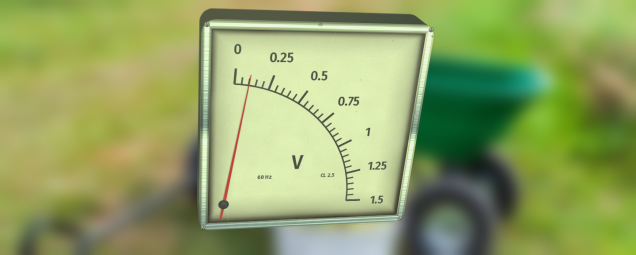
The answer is {"value": 0.1, "unit": "V"}
